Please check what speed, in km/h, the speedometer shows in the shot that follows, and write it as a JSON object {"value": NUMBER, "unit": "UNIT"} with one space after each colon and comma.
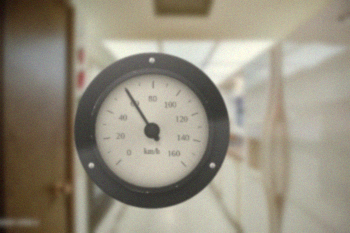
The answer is {"value": 60, "unit": "km/h"}
